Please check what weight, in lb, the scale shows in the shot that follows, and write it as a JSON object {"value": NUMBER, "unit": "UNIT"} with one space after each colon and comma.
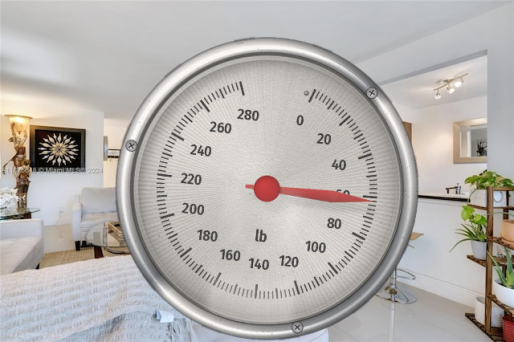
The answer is {"value": 62, "unit": "lb"}
